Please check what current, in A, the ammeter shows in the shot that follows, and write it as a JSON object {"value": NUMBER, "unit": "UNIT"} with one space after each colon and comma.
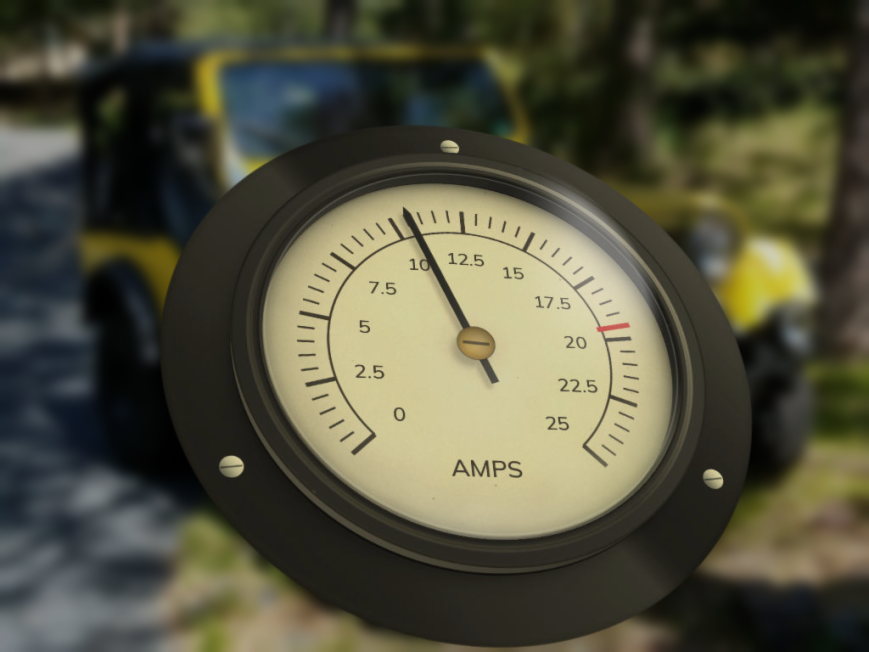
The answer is {"value": 10.5, "unit": "A"}
